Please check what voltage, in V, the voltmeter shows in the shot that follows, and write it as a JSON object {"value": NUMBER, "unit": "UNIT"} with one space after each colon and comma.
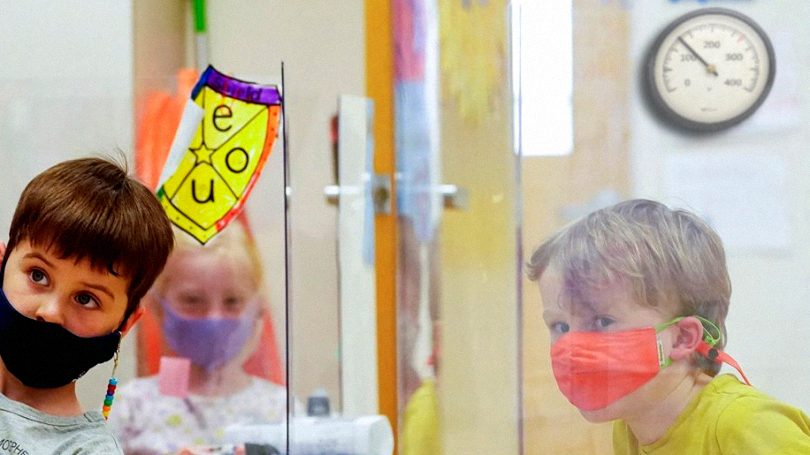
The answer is {"value": 125, "unit": "V"}
